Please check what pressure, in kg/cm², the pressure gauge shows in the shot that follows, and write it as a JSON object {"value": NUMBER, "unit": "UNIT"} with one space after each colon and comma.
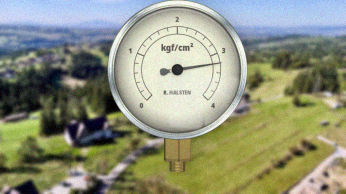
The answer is {"value": 3.2, "unit": "kg/cm²"}
